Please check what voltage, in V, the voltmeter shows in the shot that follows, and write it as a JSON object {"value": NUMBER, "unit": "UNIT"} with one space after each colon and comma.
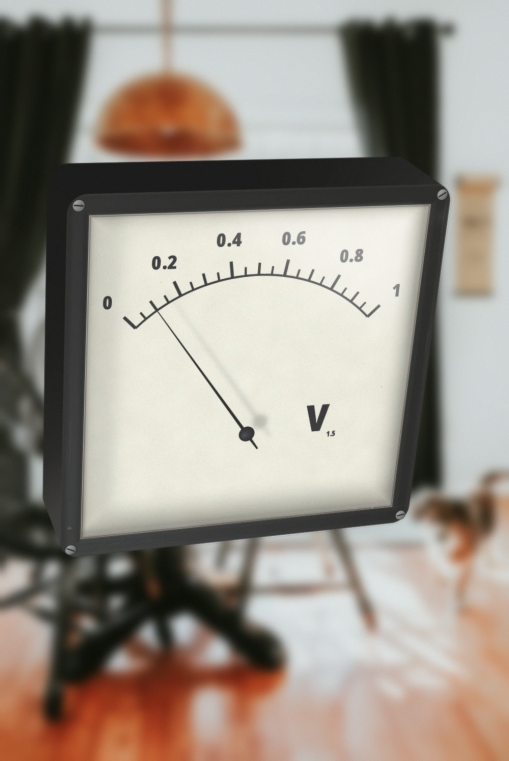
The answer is {"value": 0.1, "unit": "V"}
